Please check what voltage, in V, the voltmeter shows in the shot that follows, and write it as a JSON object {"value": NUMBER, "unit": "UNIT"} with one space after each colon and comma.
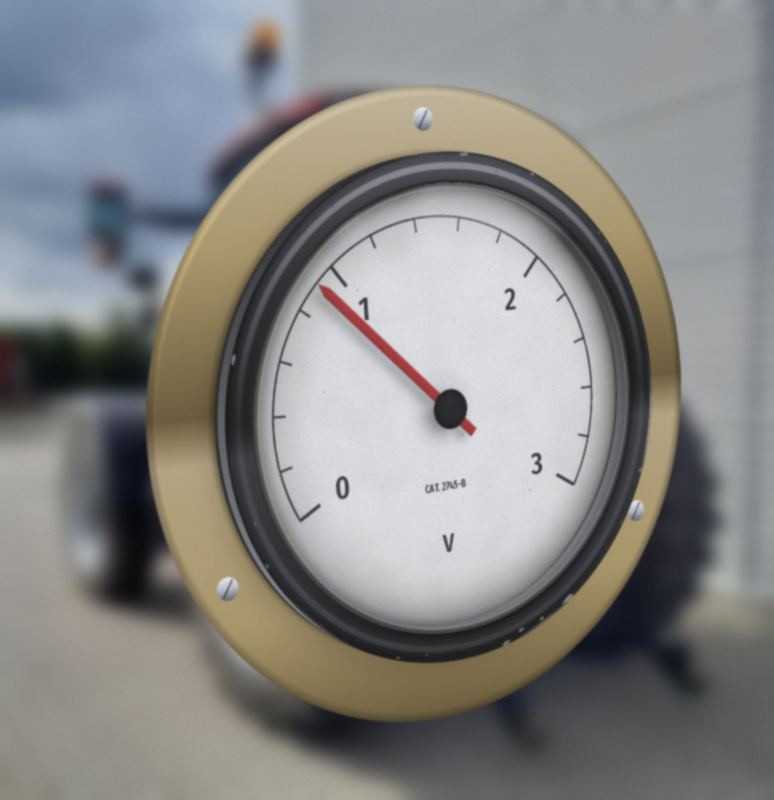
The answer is {"value": 0.9, "unit": "V"}
